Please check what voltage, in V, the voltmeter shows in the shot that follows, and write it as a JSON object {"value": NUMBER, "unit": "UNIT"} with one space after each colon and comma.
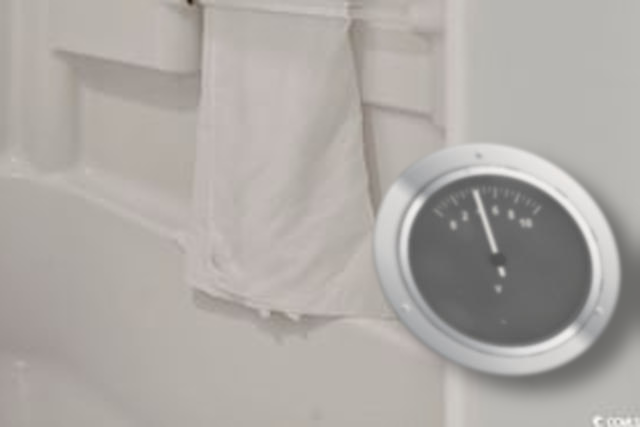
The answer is {"value": 4, "unit": "V"}
